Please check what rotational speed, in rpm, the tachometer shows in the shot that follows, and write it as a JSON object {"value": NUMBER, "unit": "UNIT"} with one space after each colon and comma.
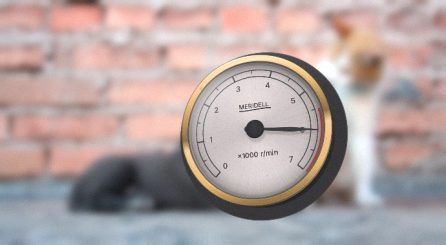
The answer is {"value": 6000, "unit": "rpm"}
